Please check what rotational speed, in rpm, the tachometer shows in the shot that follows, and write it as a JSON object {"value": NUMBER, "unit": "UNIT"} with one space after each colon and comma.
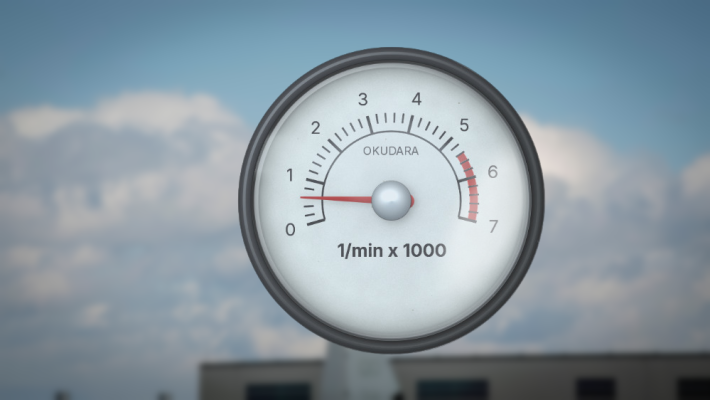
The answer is {"value": 600, "unit": "rpm"}
